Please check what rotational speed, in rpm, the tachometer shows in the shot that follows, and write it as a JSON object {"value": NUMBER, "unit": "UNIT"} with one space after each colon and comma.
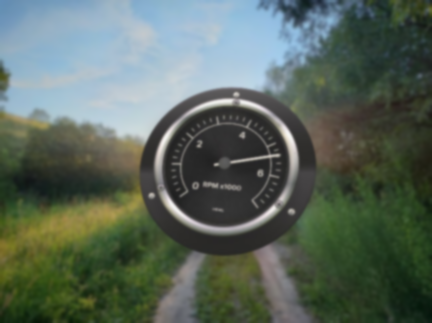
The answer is {"value": 5400, "unit": "rpm"}
